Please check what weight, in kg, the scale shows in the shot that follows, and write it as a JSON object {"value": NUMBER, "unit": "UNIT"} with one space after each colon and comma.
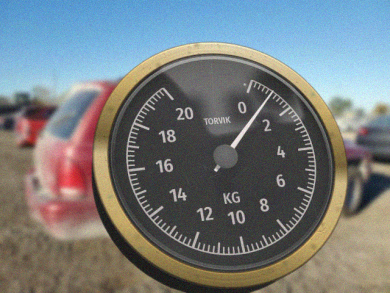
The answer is {"value": 1, "unit": "kg"}
